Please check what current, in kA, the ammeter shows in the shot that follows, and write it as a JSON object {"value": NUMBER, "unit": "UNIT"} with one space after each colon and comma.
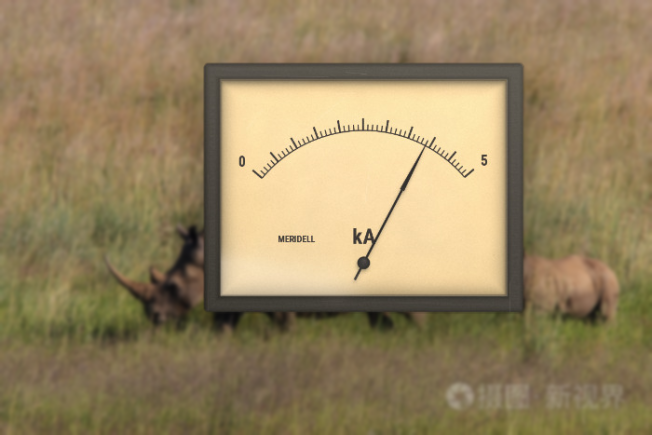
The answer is {"value": 3.9, "unit": "kA"}
